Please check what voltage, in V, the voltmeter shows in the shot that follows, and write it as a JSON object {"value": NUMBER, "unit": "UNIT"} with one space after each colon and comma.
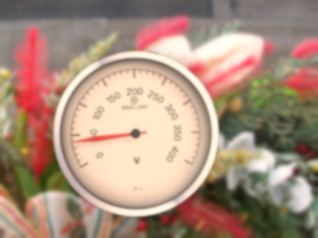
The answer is {"value": 40, "unit": "V"}
